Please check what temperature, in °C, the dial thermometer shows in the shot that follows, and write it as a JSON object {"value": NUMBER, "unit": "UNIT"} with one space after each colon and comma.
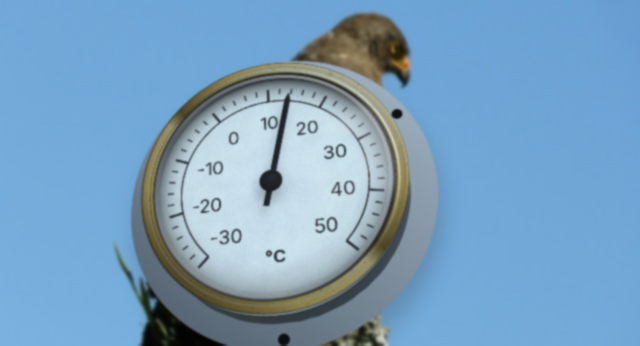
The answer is {"value": 14, "unit": "°C"}
